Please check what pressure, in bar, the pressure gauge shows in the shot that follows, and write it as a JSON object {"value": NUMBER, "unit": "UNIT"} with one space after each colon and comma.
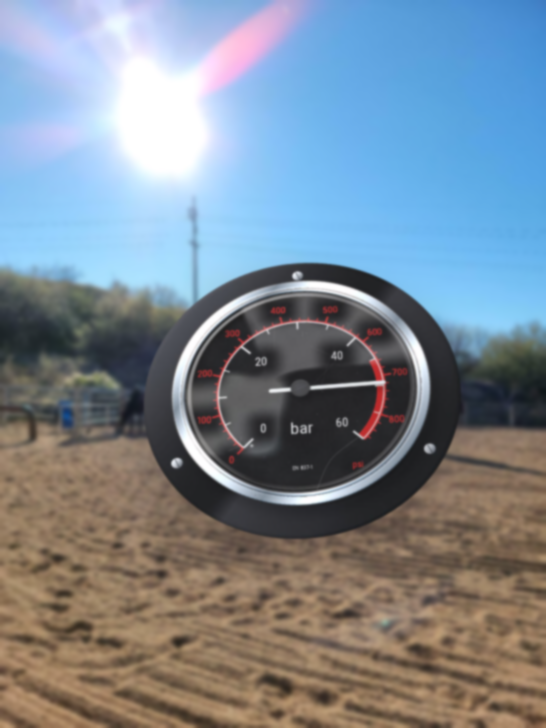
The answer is {"value": 50, "unit": "bar"}
